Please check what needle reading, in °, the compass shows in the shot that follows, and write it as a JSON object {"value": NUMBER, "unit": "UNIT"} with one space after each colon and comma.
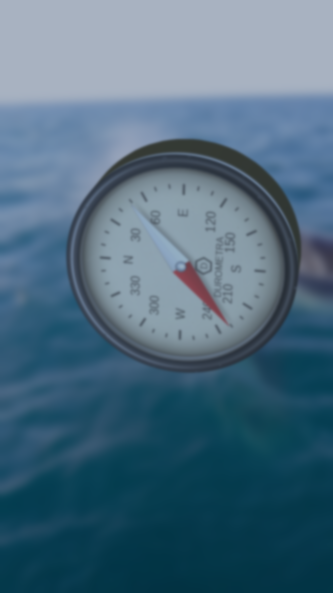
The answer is {"value": 230, "unit": "°"}
